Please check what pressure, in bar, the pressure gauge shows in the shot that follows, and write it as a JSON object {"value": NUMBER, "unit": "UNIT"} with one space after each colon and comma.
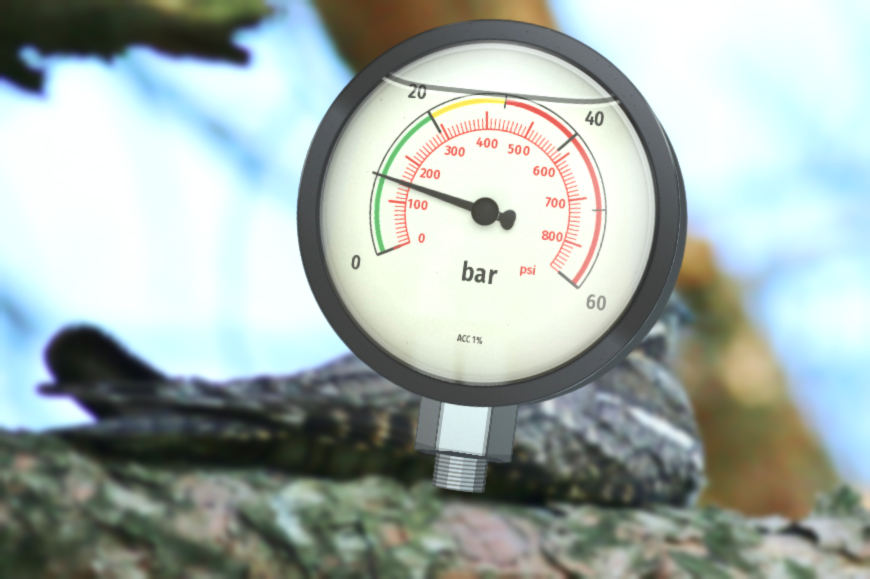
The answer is {"value": 10, "unit": "bar"}
